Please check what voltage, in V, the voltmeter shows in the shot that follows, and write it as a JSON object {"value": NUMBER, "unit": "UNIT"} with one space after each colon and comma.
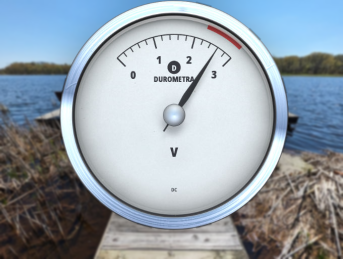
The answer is {"value": 2.6, "unit": "V"}
